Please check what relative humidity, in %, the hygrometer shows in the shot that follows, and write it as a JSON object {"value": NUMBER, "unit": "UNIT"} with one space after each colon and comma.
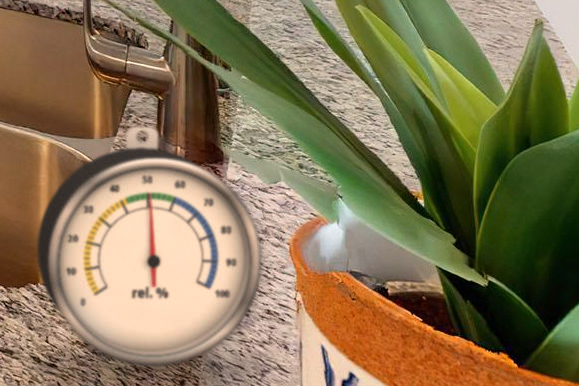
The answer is {"value": 50, "unit": "%"}
